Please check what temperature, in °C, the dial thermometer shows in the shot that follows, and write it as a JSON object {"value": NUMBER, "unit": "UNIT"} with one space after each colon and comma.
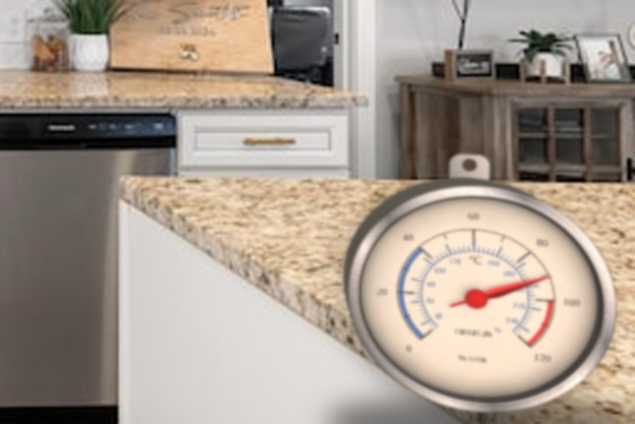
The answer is {"value": 90, "unit": "°C"}
